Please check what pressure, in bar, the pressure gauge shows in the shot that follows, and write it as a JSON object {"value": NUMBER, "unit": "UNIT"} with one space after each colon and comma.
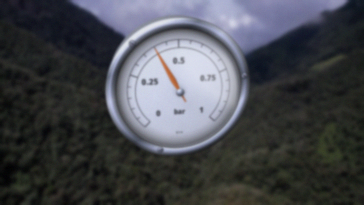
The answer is {"value": 0.4, "unit": "bar"}
